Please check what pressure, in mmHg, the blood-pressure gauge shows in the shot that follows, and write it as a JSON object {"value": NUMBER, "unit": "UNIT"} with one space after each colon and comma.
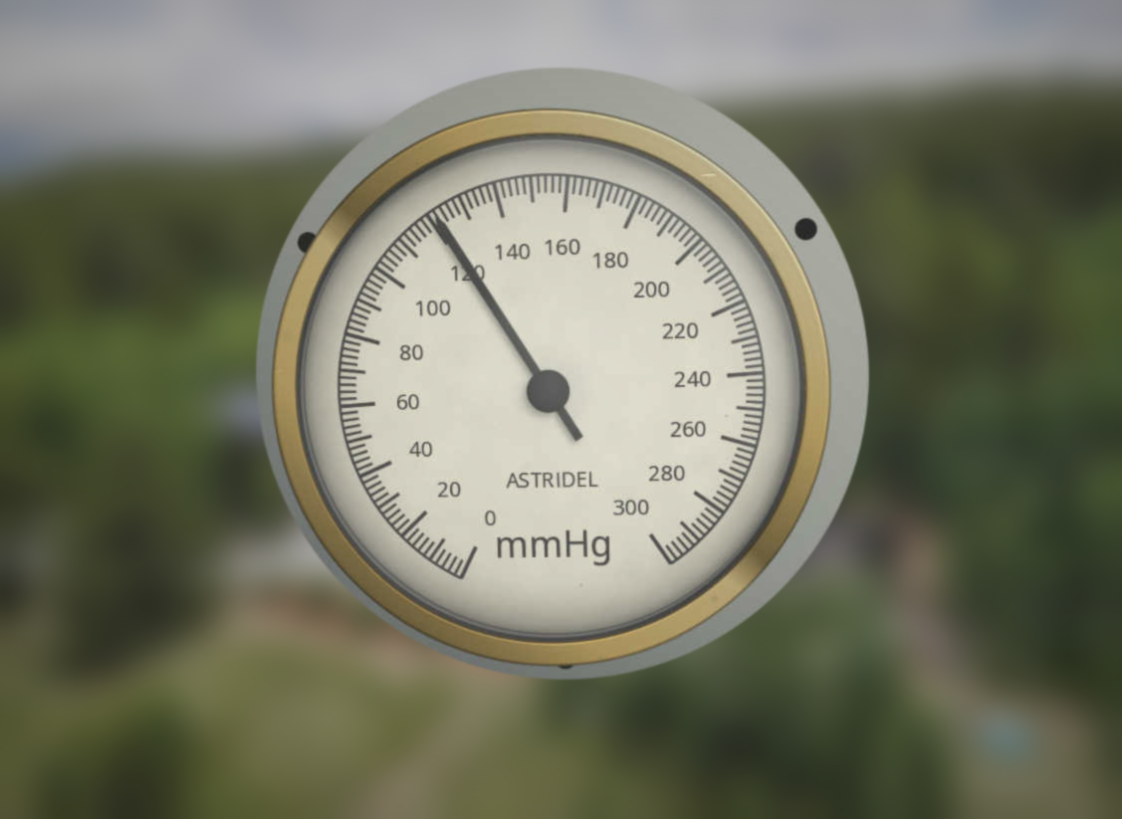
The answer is {"value": 122, "unit": "mmHg"}
